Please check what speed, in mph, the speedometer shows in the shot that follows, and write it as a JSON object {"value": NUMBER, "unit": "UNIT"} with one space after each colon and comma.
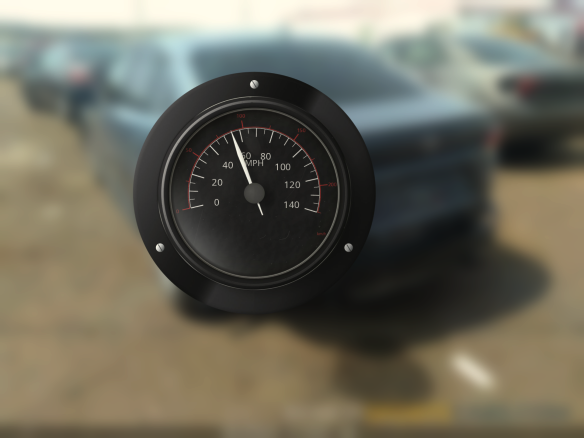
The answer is {"value": 55, "unit": "mph"}
